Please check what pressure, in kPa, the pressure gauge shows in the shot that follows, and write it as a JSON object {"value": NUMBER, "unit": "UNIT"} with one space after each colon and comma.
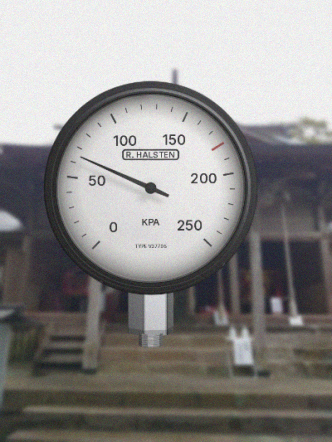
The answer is {"value": 65, "unit": "kPa"}
